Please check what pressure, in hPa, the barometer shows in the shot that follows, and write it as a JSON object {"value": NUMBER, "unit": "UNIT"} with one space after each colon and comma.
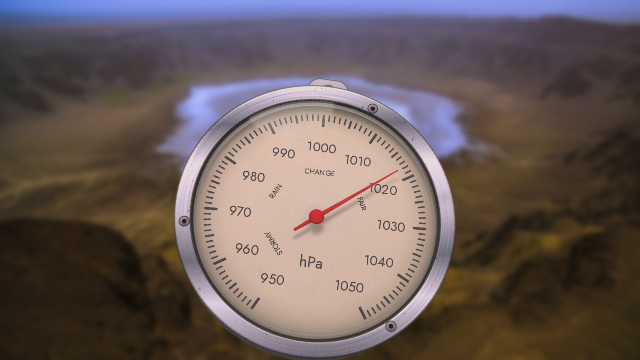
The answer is {"value": 1018, "unit": "hPa"}
